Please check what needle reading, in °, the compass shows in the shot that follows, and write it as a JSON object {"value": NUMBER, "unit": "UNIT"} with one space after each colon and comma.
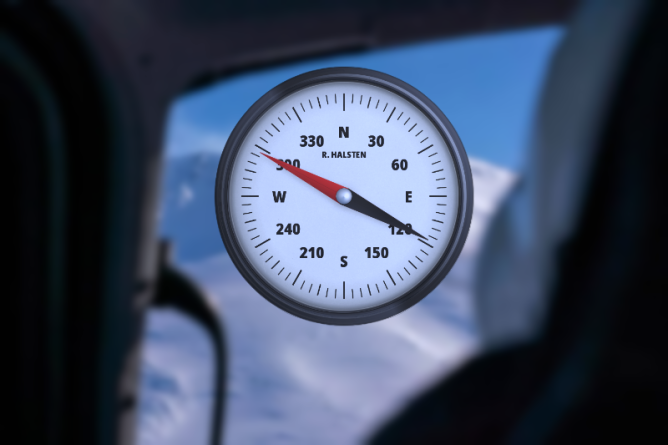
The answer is {"value": 297.5, "unit": "°"}
